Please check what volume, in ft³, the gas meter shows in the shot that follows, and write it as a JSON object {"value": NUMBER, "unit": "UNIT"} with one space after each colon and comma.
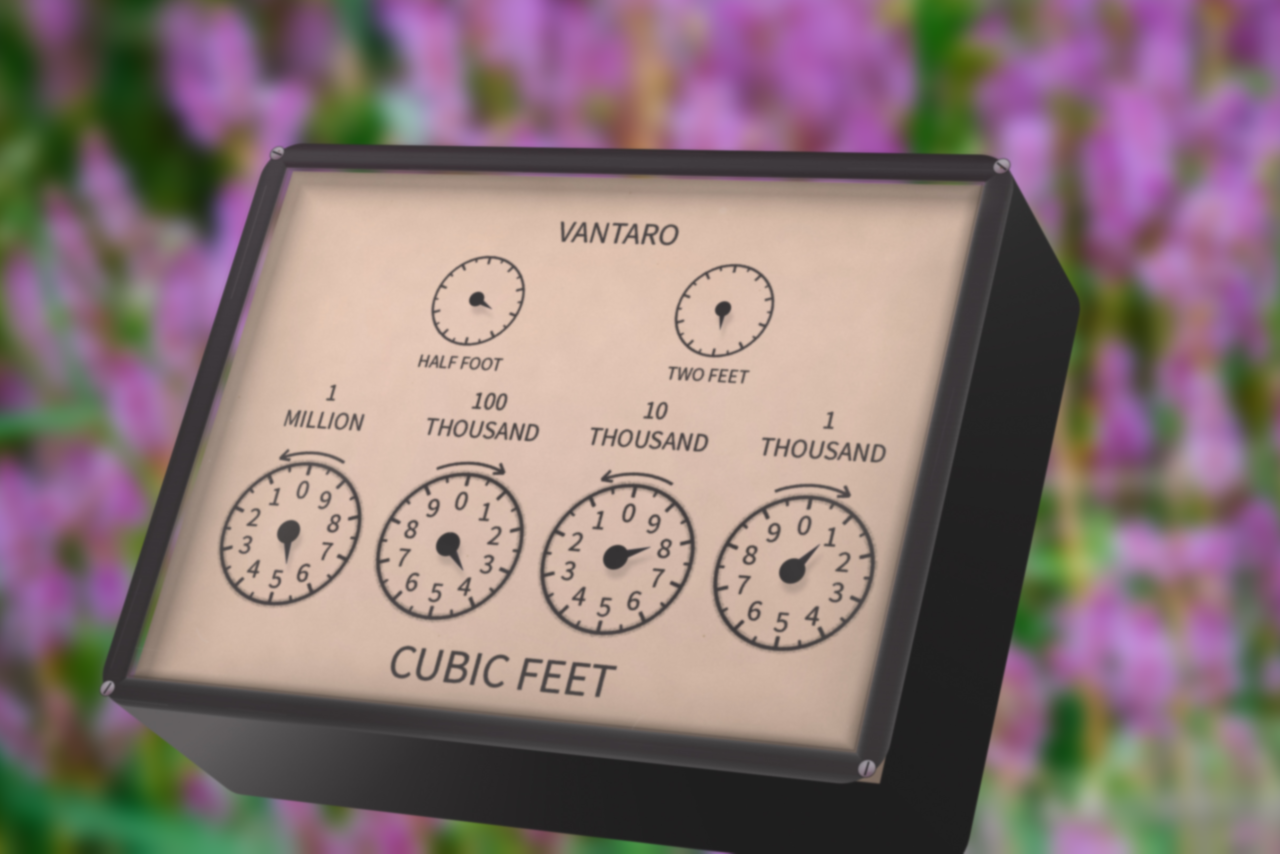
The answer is {"value": 538100, "unit": "ft³"}
